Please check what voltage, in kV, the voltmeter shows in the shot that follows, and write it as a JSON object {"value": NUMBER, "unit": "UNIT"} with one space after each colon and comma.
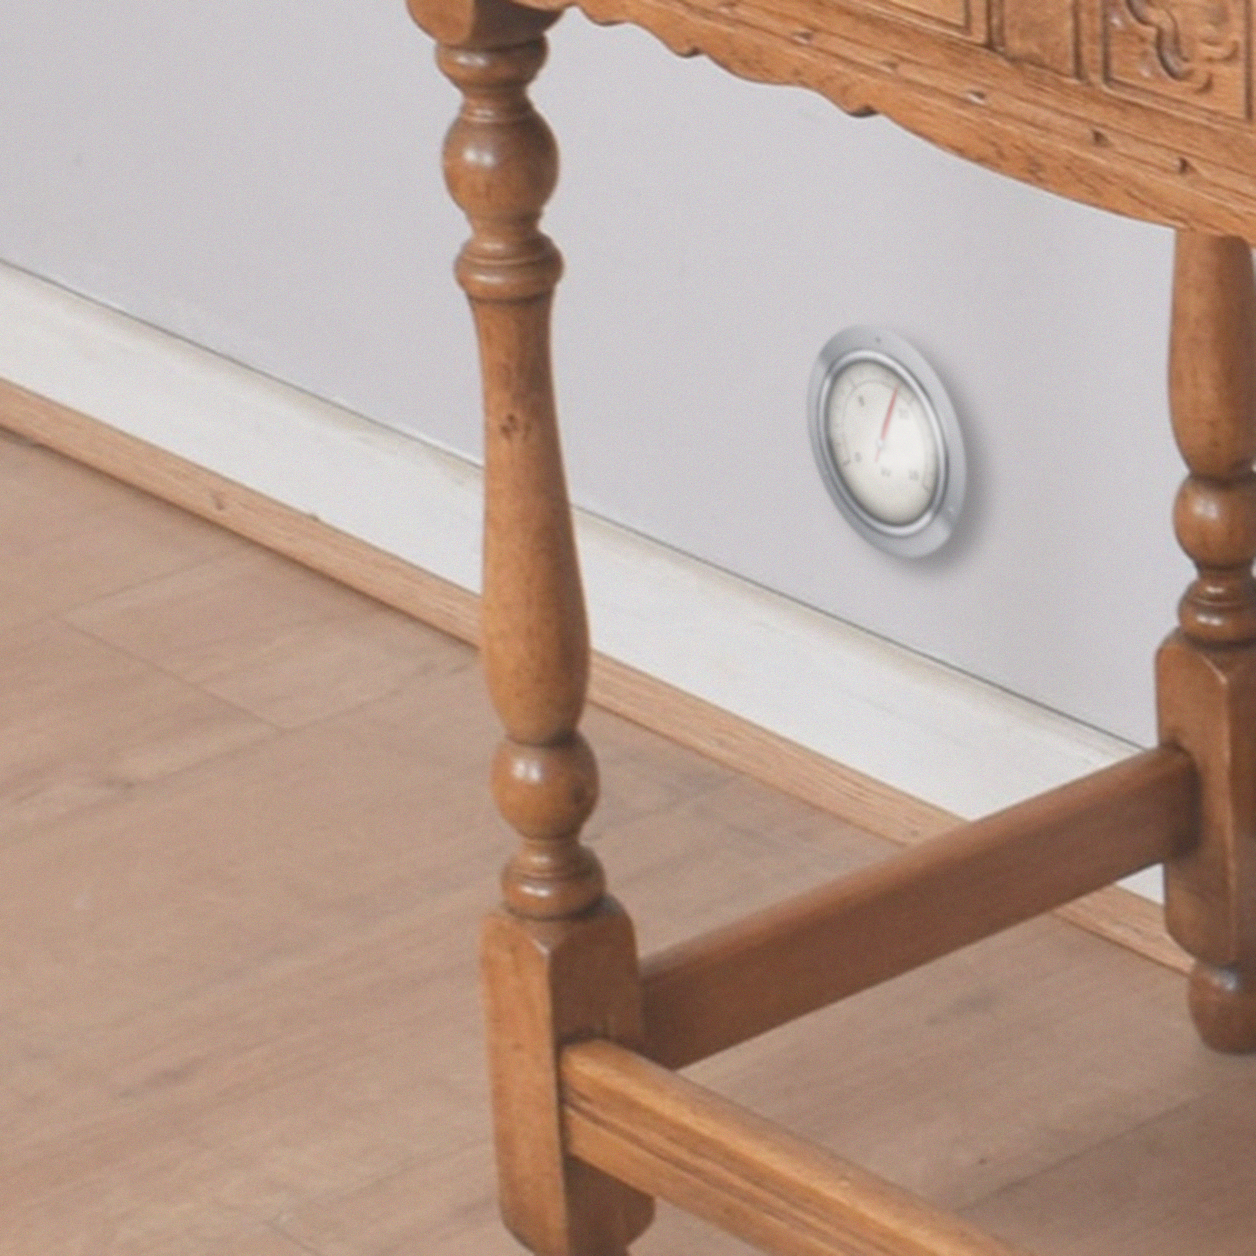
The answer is {"value": 9, "unit": "kV"}
